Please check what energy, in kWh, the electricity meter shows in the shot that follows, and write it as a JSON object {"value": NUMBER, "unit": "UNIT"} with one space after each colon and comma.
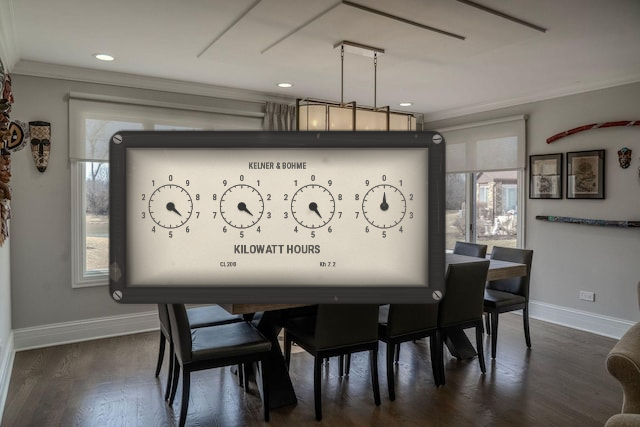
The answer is {"value": 6360, "unit": "kWh"}
